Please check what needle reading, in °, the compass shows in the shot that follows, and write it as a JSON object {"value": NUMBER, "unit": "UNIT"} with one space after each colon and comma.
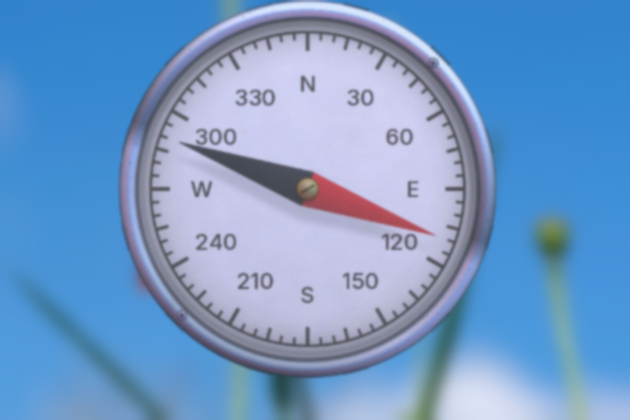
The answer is {"value": 110, "unit": "°"}
